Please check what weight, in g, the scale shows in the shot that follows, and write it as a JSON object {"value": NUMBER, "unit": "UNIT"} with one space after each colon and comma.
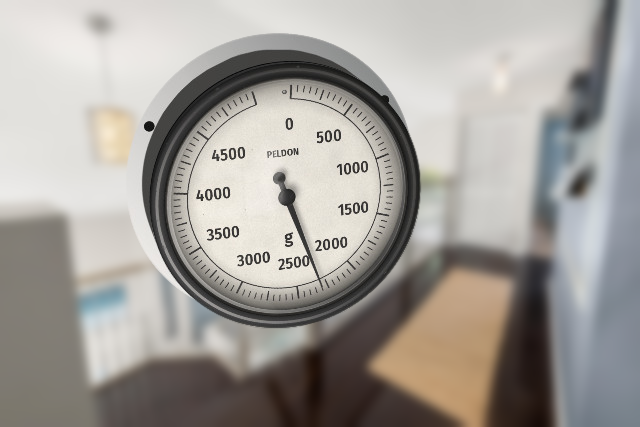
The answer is {"value": 2300, "unit": "g"}
